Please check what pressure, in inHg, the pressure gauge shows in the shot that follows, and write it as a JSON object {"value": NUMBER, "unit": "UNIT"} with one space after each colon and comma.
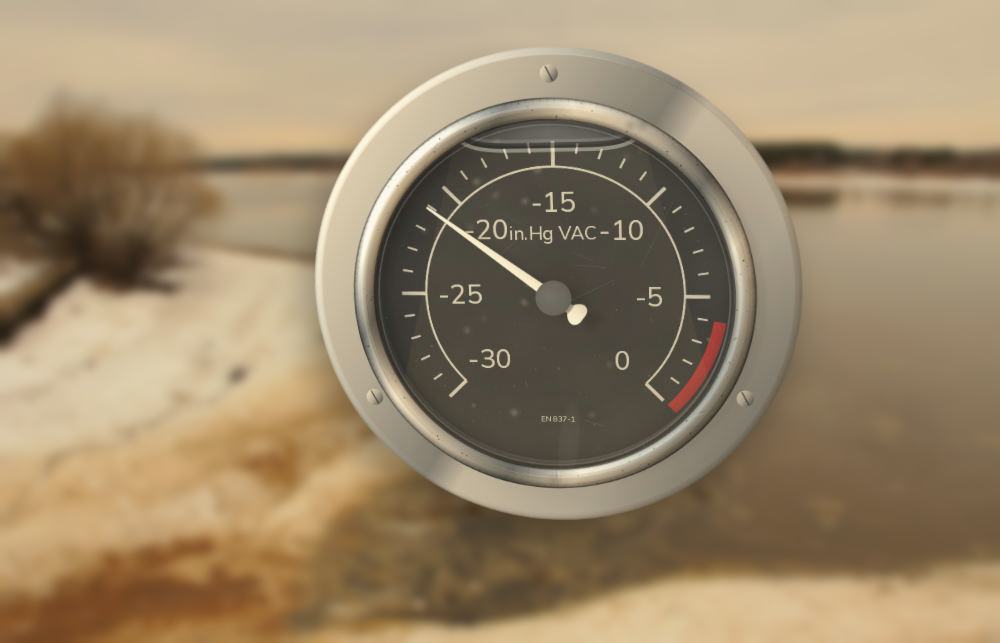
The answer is {"value": -21, "unit": "inHg"}
